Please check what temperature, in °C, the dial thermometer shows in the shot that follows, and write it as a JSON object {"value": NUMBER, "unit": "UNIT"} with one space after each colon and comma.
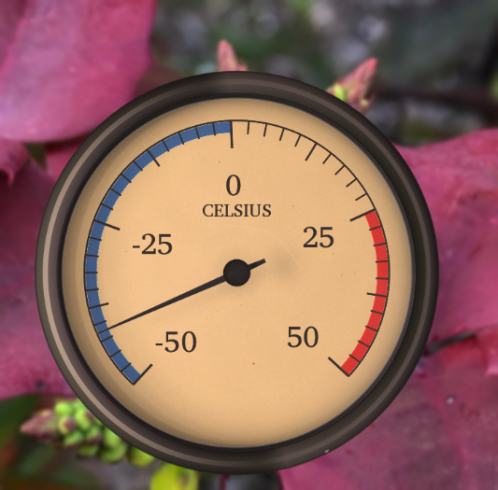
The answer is {"value": -41.25, "unit": "°C"}
